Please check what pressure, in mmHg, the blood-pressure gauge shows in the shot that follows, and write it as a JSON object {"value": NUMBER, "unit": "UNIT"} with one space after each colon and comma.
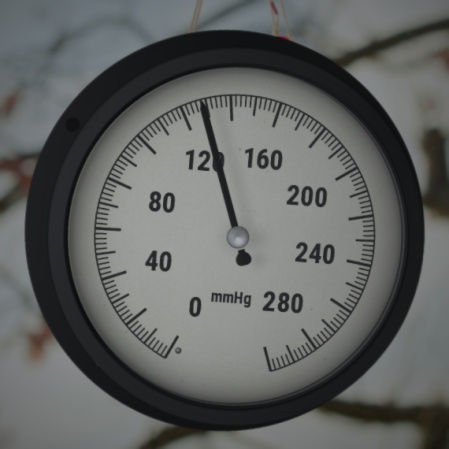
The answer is {"value": 128, "unit": "mmHg"}
